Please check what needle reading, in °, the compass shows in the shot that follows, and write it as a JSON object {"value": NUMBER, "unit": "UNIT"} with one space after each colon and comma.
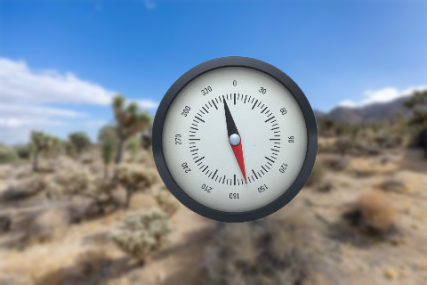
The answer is {"value": 165, "unit": "°"}
